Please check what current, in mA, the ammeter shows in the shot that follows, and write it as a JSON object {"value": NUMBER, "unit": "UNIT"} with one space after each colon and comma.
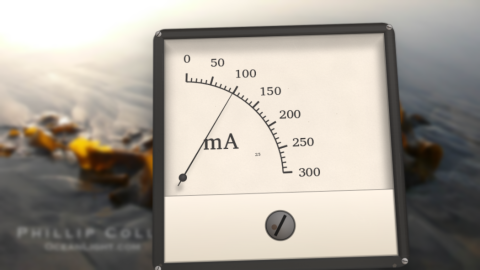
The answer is {"value": 100, "unit": "mA"}
